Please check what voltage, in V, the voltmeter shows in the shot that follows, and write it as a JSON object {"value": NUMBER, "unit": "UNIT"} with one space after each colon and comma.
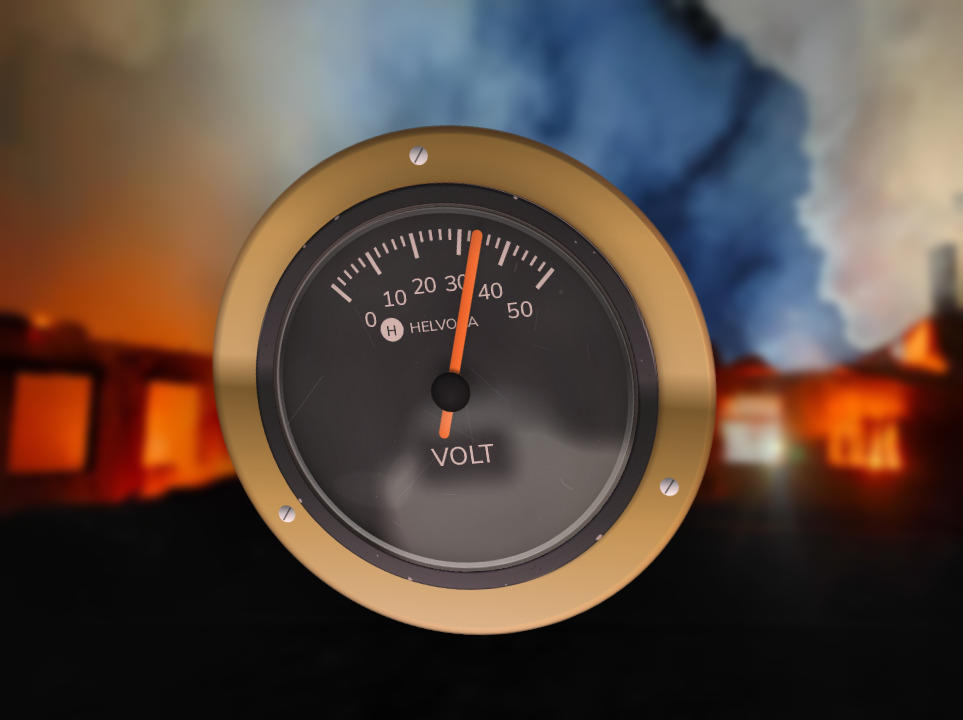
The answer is {"value": 34, "unit": "V"}
